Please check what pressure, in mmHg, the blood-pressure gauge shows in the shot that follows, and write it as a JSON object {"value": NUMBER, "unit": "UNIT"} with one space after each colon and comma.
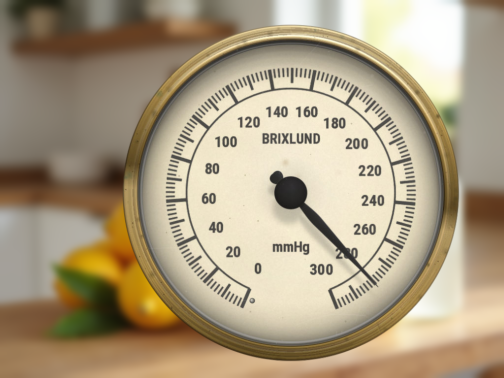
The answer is {"value": 280, "unit": "mmHg"}
